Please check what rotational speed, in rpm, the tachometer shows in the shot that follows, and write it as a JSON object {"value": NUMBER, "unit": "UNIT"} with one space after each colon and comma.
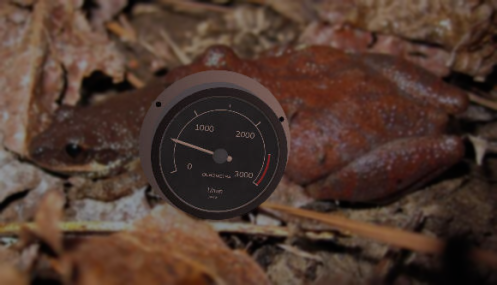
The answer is {"value": 500, "unit": "rpm"}
